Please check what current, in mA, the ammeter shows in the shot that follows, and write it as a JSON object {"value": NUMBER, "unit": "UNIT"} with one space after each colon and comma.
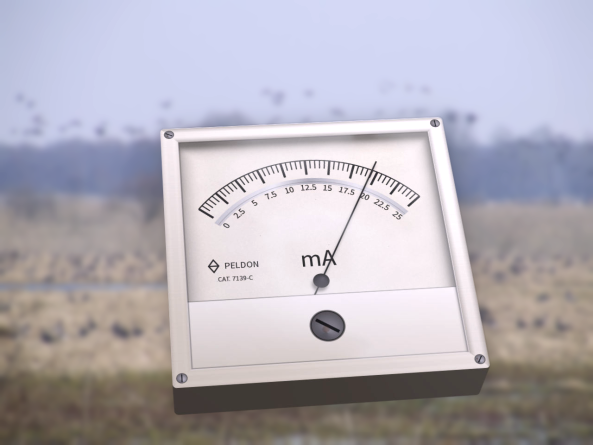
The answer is {"value": 19.5, "unit": "mA"}
